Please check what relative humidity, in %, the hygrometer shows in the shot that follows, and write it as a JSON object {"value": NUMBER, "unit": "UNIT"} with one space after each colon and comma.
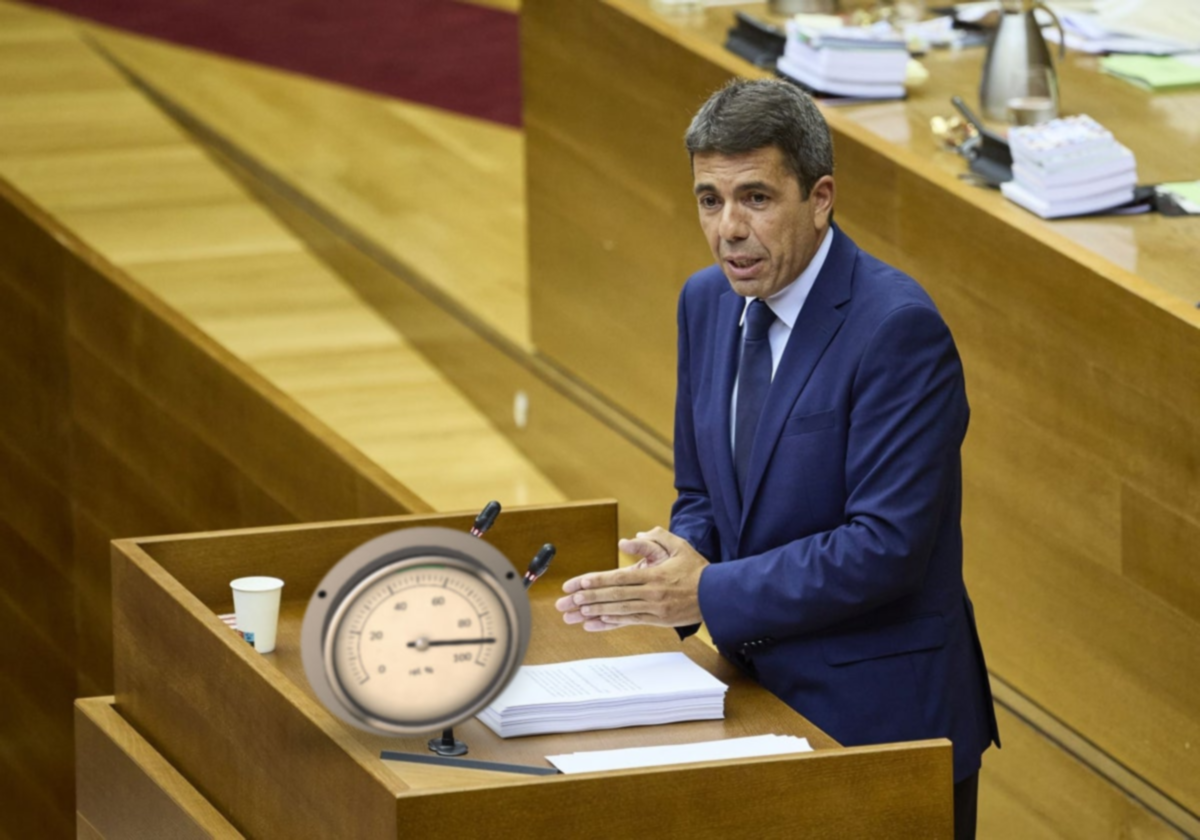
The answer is {"value": 90, "unit": "%"}
